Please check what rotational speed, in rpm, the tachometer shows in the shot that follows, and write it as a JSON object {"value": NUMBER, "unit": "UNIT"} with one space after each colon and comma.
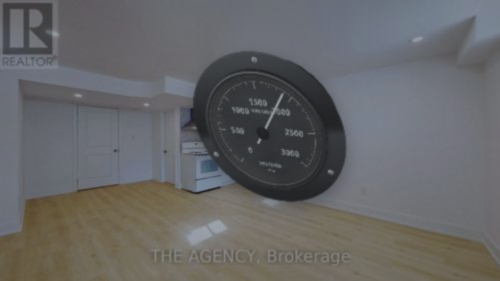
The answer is {"value": 1900, "unit": "rpm"}
